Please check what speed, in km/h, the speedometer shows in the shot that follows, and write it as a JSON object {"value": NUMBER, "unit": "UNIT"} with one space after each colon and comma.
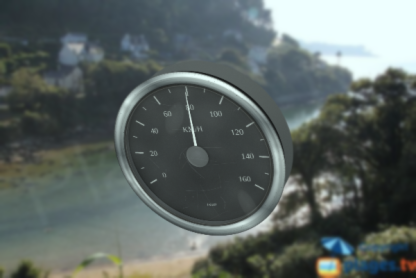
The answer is {"value": 80, "unit": "km/h"}
